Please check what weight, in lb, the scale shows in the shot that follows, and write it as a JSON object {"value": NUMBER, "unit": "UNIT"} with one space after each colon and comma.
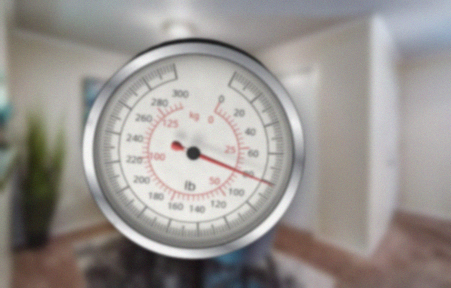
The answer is {"value": 80, "unit": "lb"}
